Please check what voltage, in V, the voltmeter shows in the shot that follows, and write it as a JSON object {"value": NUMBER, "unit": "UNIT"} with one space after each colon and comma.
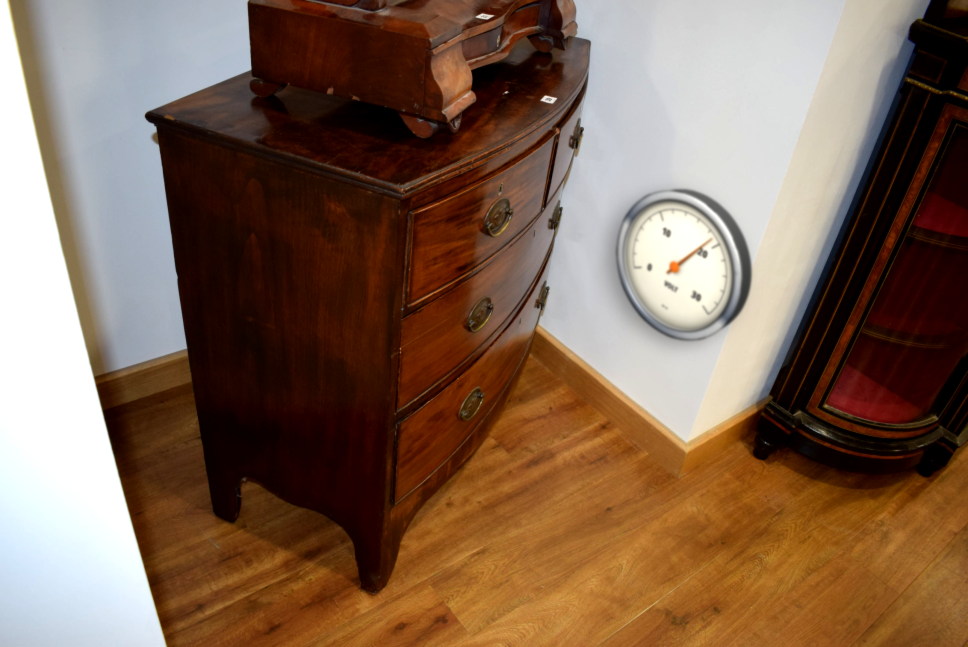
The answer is {"value": 19, "unit": "V"}
